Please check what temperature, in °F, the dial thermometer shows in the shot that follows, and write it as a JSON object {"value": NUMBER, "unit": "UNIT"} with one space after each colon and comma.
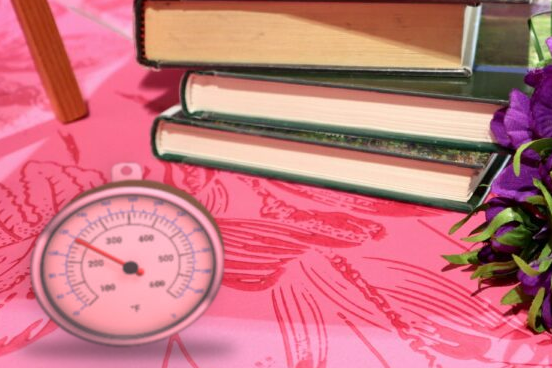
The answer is {"value": 250, "unit": "°F"}
